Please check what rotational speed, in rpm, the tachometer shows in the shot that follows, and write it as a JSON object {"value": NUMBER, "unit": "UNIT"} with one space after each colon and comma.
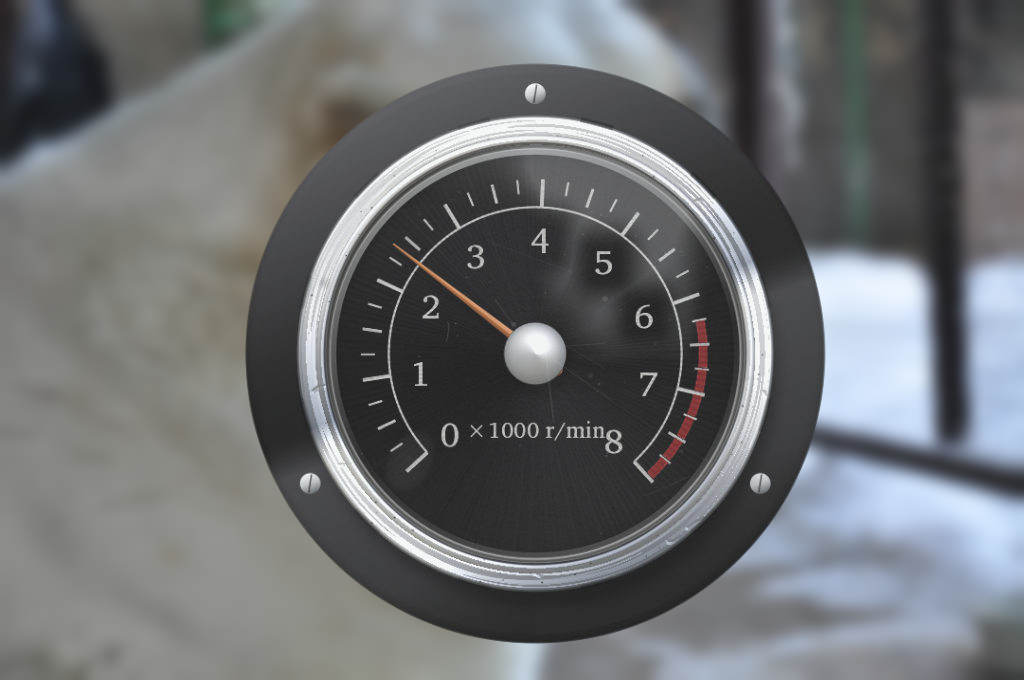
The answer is {"value": 2375, "unit": "rpm"}
